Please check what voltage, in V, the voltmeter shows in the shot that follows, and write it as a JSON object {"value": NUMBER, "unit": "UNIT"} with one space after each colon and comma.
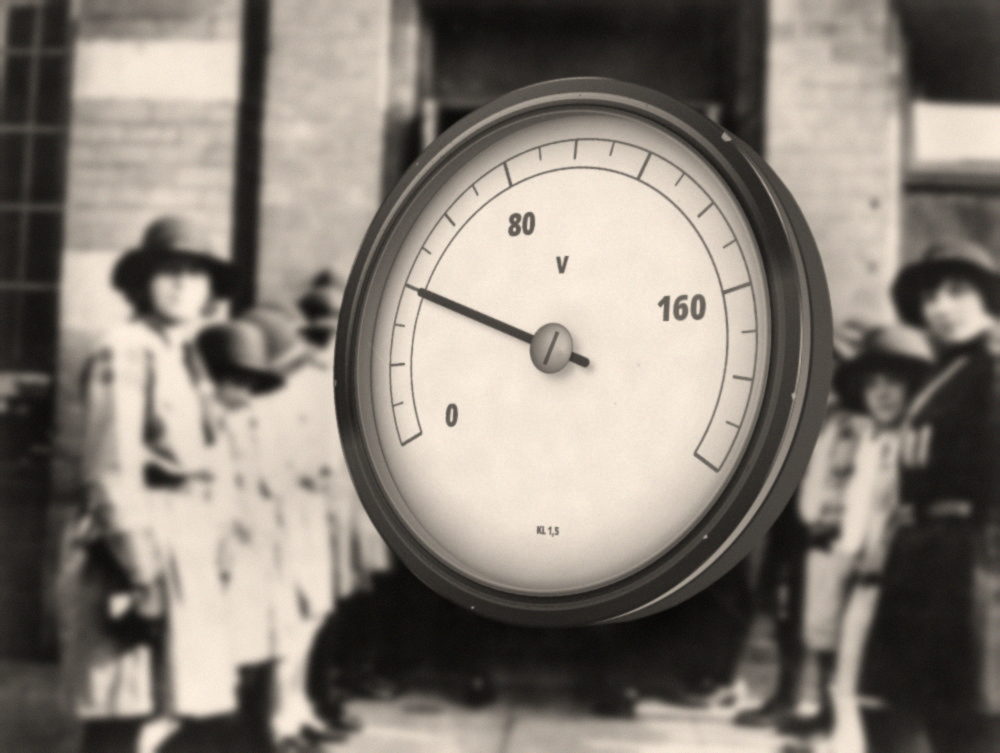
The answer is {"value": 40, "unit": "V"}
